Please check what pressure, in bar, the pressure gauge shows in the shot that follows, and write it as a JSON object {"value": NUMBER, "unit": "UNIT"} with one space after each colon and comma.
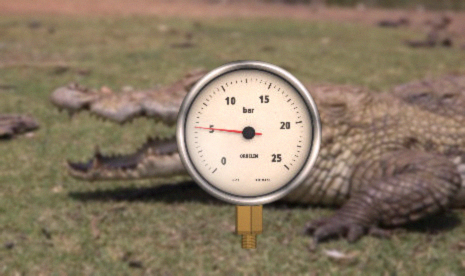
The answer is {"value": 5, "unit": "bar"}
